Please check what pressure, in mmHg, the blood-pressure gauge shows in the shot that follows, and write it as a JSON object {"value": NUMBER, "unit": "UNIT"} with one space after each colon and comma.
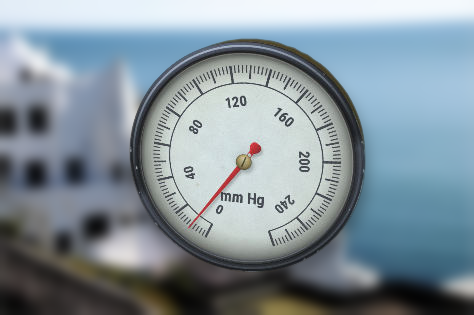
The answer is {"value": 10, "unit": "mmHg"}
